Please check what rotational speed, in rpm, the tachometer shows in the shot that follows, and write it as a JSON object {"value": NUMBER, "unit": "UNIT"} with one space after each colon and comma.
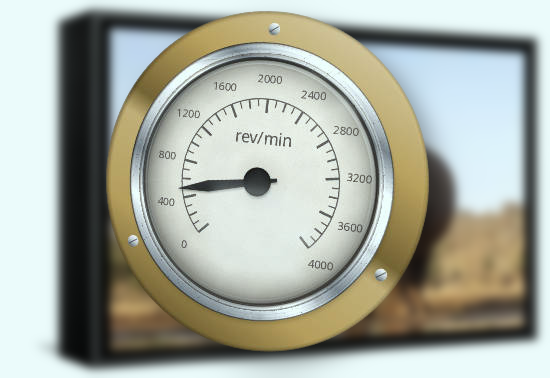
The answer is {"value": 500, "unit": "rpm"}
